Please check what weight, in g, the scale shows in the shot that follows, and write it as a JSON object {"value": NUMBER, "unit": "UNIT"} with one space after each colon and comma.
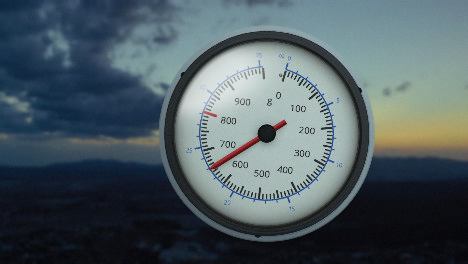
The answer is {"value": 650, "unit": "g"}
